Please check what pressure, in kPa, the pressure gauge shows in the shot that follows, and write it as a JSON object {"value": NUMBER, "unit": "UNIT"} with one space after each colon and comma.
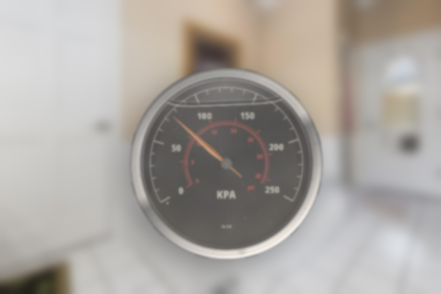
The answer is {"value": 75, "unit": "kPa"}
